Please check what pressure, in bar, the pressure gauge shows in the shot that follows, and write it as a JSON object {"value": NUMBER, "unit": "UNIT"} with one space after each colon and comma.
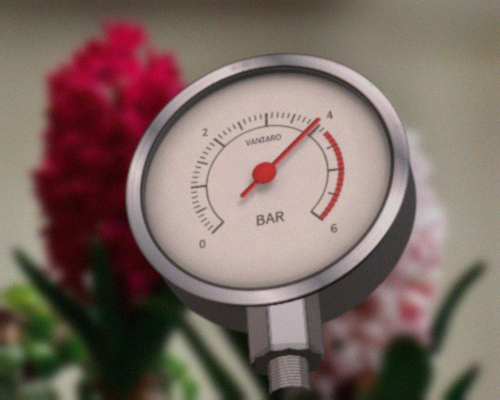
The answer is {"value": 4, "unit": "bar"}
